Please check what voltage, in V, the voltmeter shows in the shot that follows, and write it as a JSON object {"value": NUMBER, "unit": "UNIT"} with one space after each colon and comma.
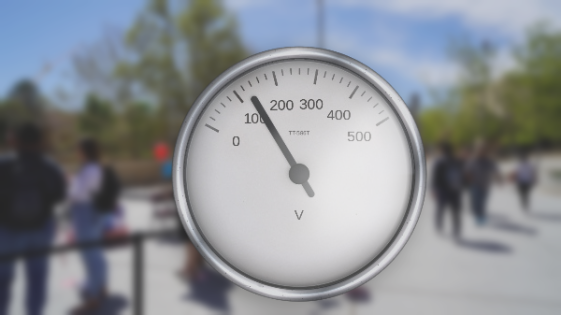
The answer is {"value": 130, "unit": "V"}
